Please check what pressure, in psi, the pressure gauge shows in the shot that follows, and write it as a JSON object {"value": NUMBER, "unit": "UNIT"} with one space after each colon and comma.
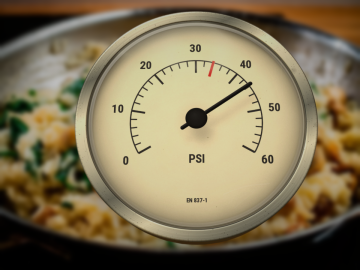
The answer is {"value": 44, "unit": "psi"}
